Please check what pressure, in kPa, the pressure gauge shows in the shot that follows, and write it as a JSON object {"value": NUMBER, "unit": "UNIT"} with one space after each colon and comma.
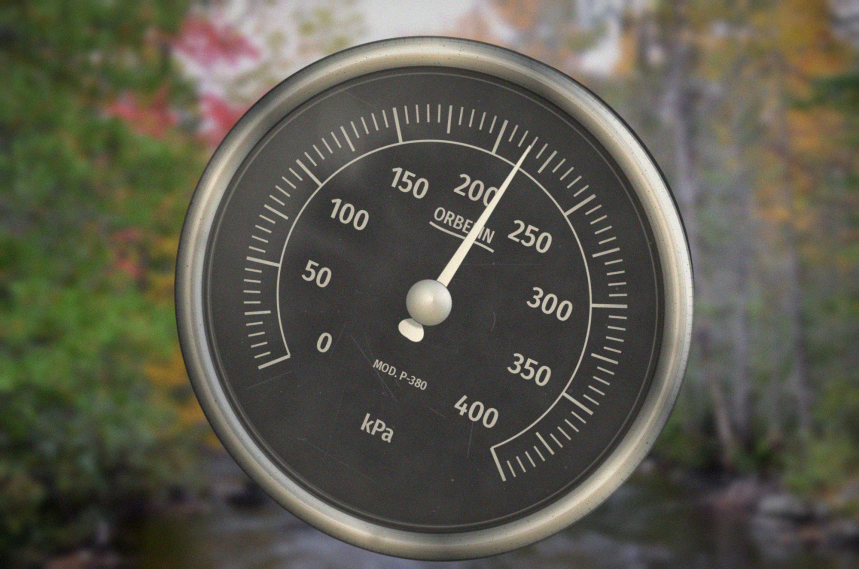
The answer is {"value": 215, "unit": "kPa"}
